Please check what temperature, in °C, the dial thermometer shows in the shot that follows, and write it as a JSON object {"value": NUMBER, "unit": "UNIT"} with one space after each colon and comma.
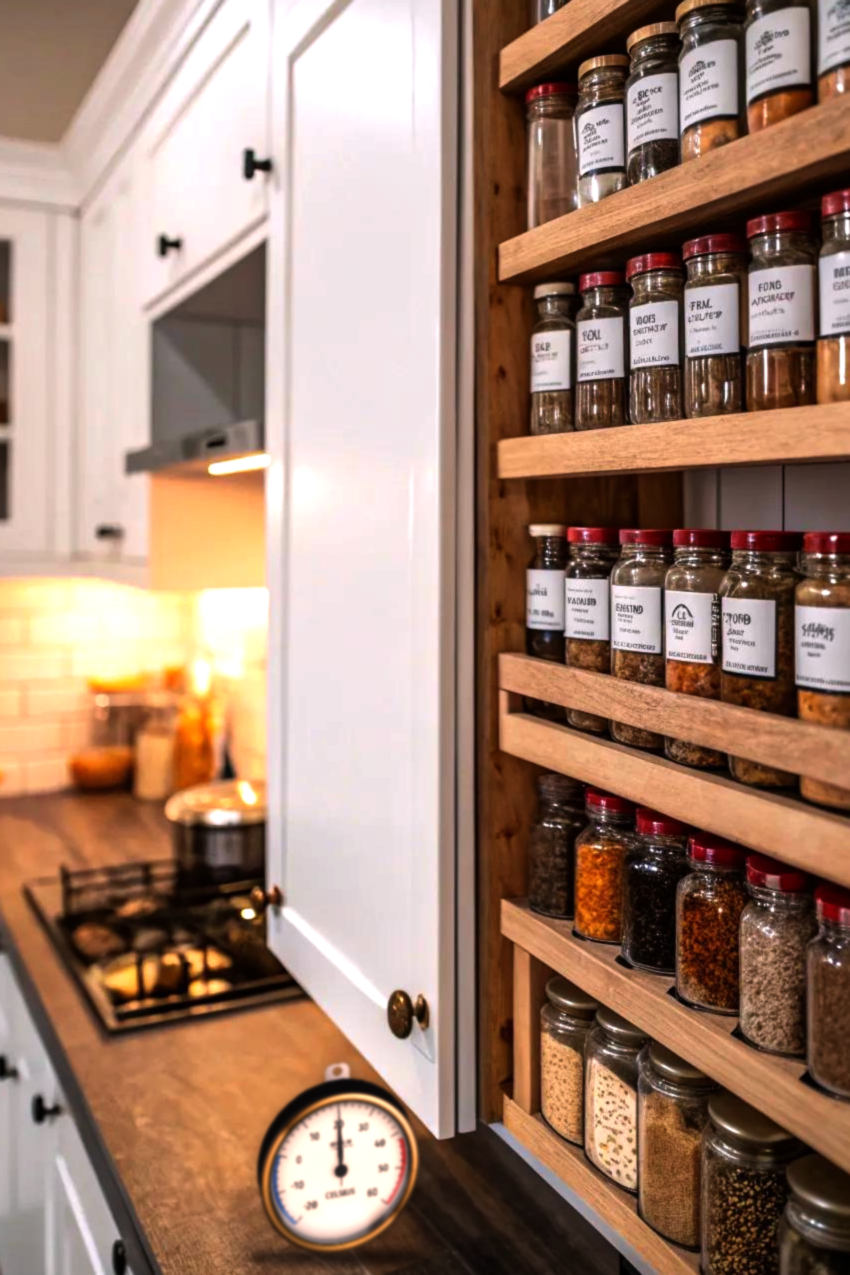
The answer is {"value": 20, "unit": "°C"}
